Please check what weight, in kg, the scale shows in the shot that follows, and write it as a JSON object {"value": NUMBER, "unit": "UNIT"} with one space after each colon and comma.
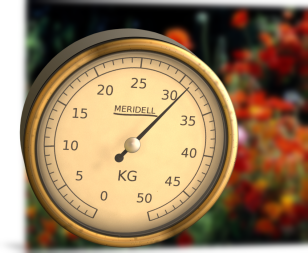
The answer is {"value": 31, "unit": "kg"}
